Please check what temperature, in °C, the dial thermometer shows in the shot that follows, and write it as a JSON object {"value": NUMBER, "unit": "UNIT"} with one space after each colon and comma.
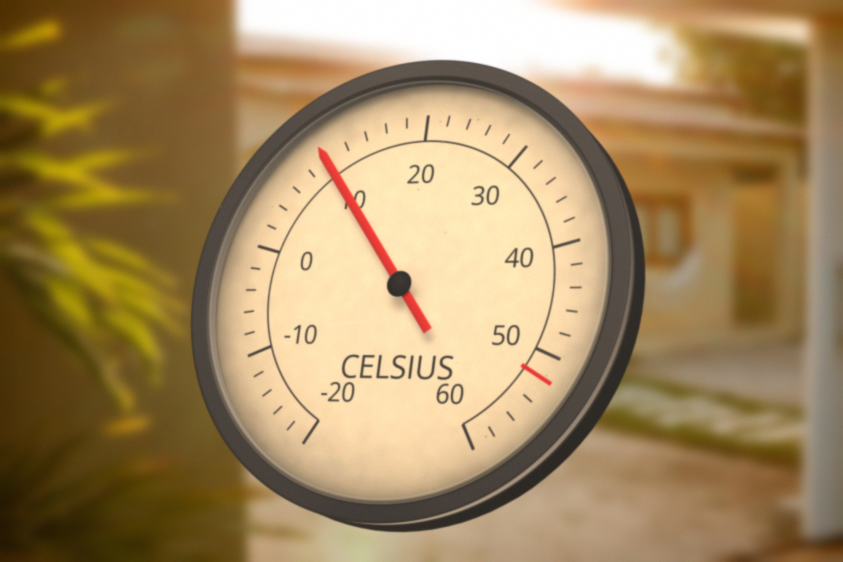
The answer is {"value": 10, "unit": "°C"}
